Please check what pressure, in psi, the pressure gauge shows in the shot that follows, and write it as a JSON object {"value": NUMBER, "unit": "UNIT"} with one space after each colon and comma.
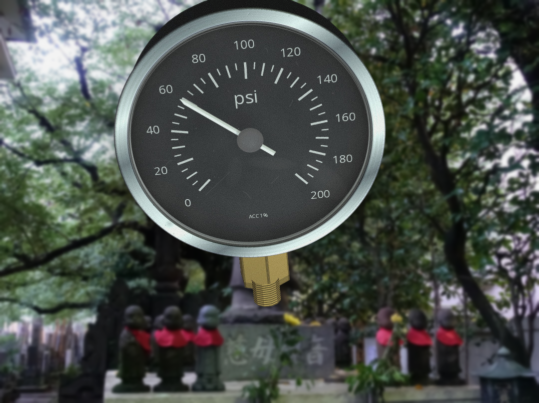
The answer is {"value": 60, "unit": "psi"}
